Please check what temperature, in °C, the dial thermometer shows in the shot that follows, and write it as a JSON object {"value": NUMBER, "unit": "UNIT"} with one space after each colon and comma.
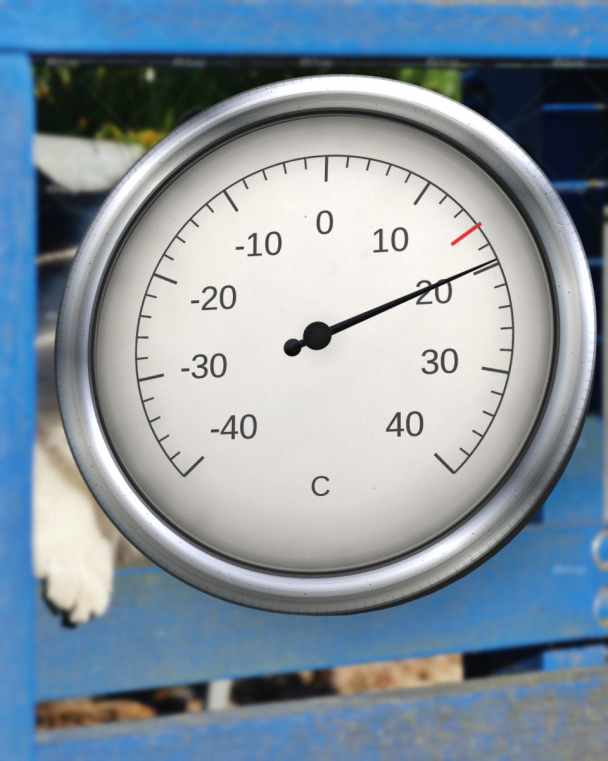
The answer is {"value": 20, "unit": "°C"}
